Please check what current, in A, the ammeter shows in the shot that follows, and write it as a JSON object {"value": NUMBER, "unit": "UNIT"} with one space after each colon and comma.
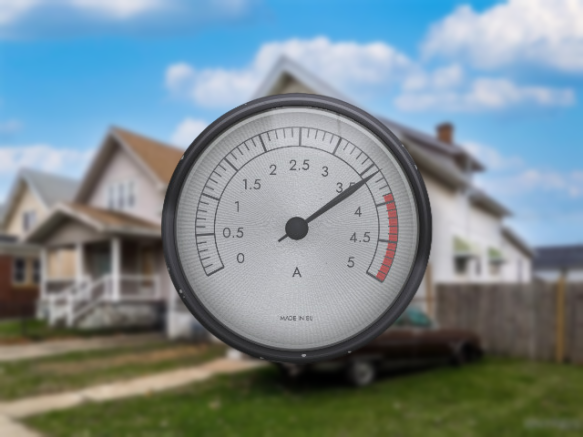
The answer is {"value": 3.6, "unit": "A"}
